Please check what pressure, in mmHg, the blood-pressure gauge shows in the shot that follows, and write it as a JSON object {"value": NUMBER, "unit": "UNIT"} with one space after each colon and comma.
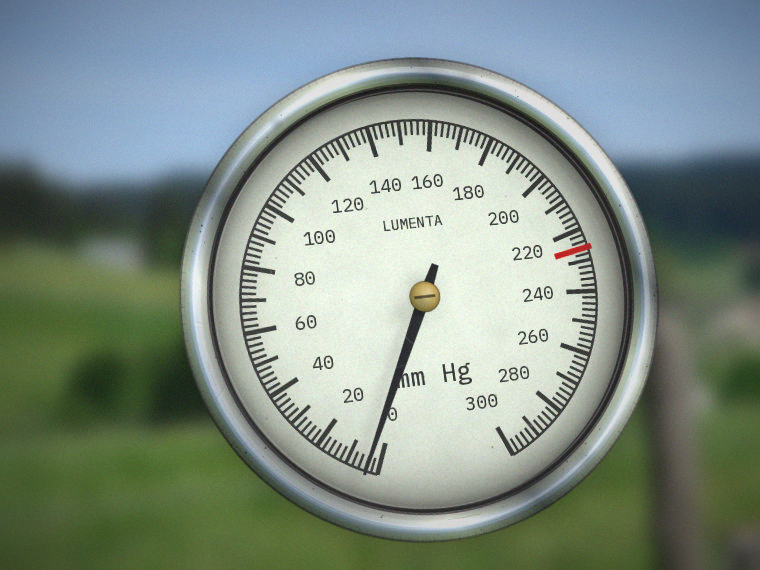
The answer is {"value": 4, "unit": "mmHg"}
